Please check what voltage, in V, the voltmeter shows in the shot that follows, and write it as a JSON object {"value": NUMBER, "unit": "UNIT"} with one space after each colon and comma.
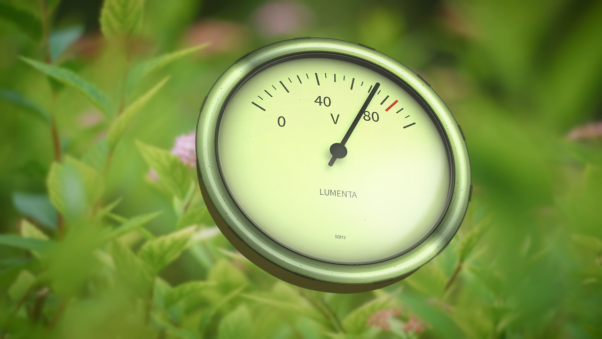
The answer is {"value": 72.5, "unit": "V"}
